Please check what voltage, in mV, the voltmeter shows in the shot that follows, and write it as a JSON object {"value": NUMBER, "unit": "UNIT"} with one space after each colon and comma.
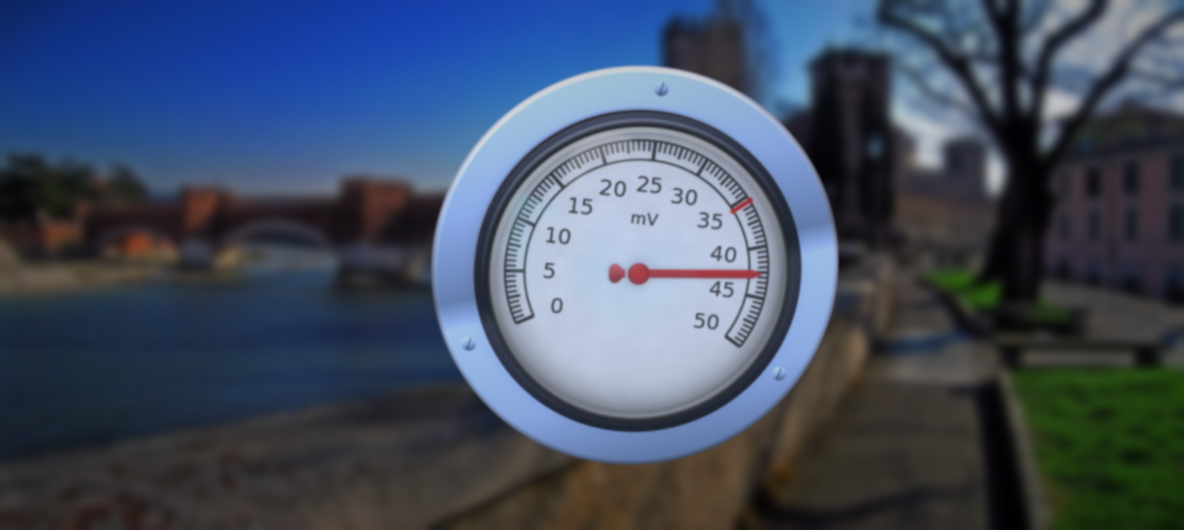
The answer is {"value": 42.5, "unit": "mV"}
